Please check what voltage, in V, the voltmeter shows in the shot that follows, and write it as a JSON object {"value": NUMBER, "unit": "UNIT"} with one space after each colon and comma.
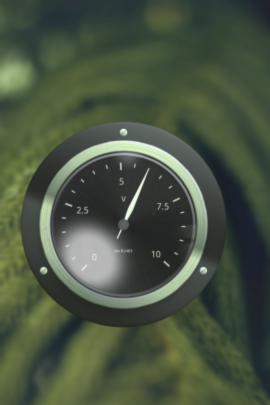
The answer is {"value": 6, "unit": "V"}
